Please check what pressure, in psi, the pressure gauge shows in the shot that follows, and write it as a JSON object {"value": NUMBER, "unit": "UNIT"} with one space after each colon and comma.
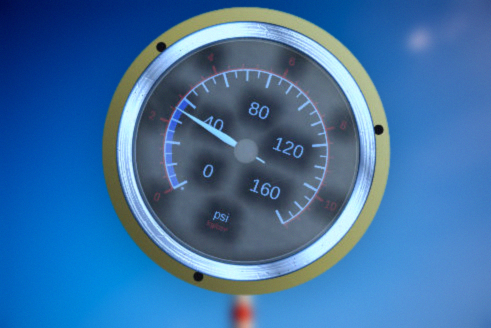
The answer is {"value": 35, "unit": "psi"}
